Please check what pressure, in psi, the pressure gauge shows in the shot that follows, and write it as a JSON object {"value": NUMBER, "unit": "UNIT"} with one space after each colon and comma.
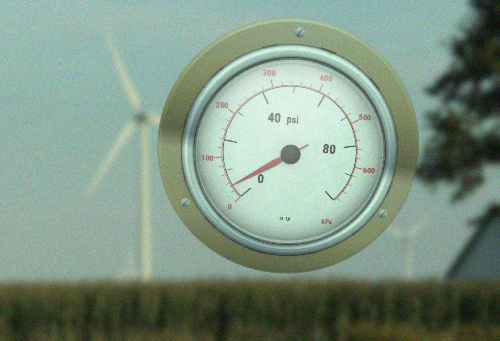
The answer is {"value": 5, "unit": "psi"}
